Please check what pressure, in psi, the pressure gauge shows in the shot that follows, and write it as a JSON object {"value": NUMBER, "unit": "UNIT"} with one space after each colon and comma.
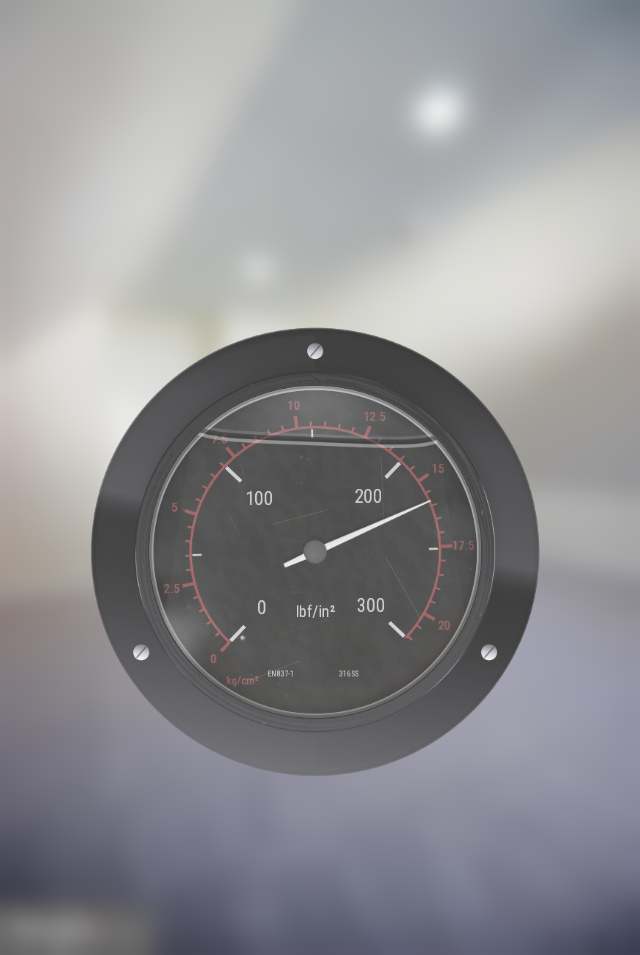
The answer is {"value": 225, "unit": "psi"}
